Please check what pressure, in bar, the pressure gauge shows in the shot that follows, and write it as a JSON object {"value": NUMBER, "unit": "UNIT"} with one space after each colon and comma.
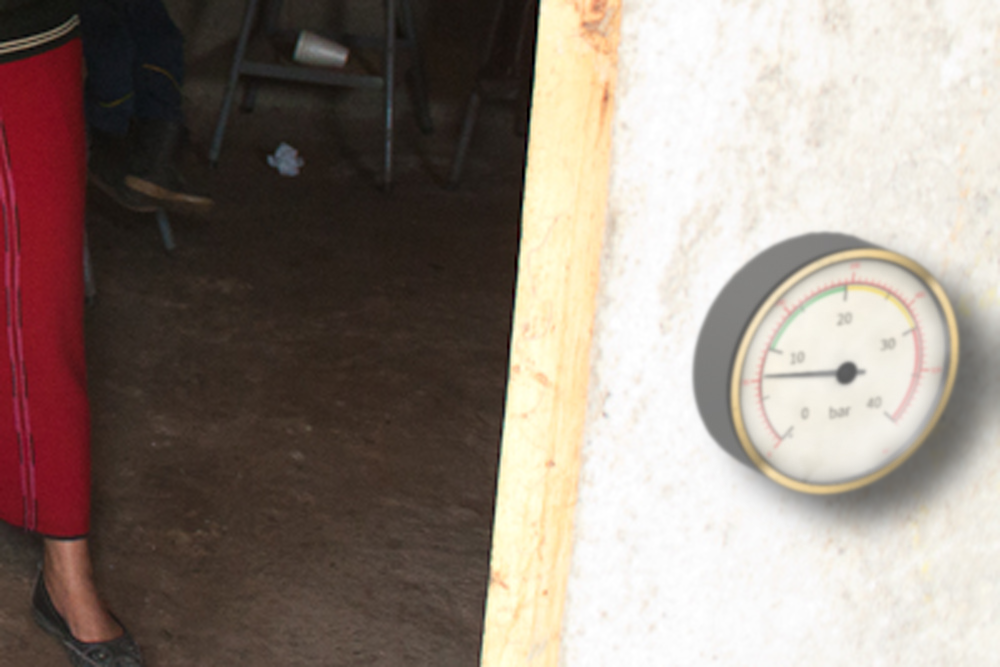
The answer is {"value": 7.5, "unit": "bar"}
